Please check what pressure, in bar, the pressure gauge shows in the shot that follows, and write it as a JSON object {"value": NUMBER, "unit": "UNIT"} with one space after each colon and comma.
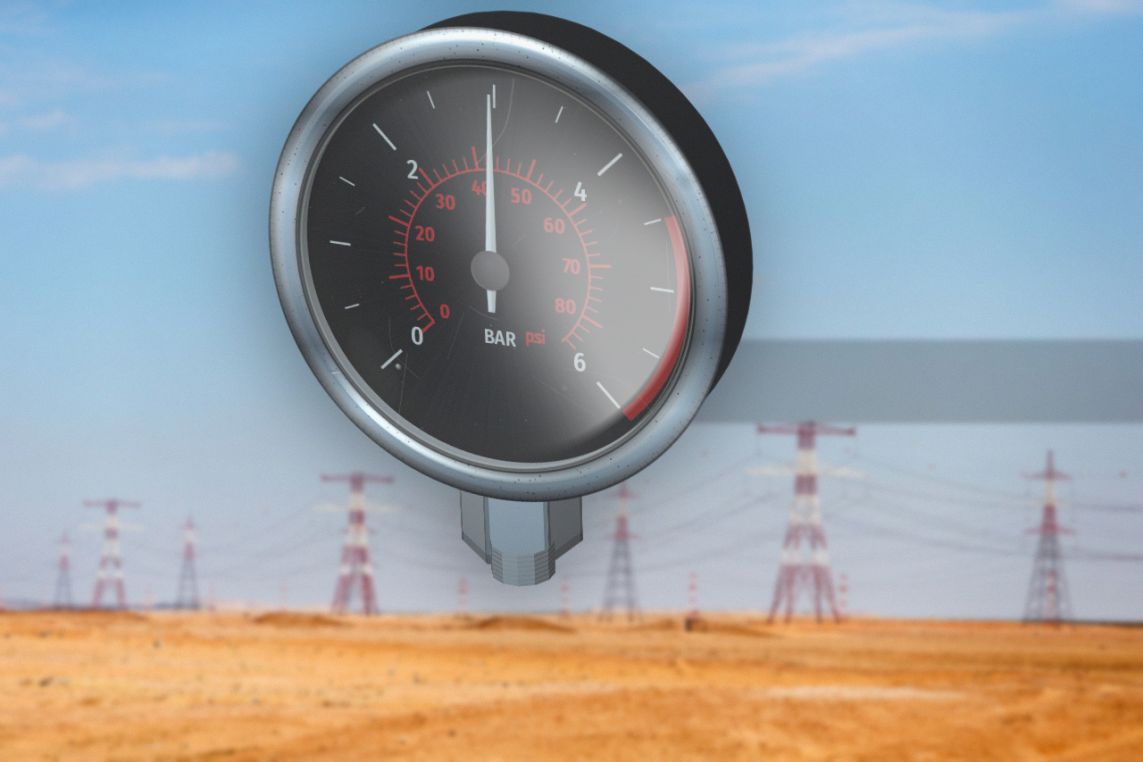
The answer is {"value": 3, "unit": "bar"}
